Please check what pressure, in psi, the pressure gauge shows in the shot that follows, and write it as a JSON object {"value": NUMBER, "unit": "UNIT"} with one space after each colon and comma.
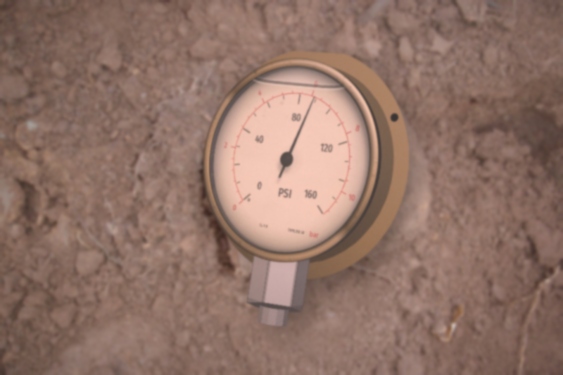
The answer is {"value": 90, "unit": "psi"}
